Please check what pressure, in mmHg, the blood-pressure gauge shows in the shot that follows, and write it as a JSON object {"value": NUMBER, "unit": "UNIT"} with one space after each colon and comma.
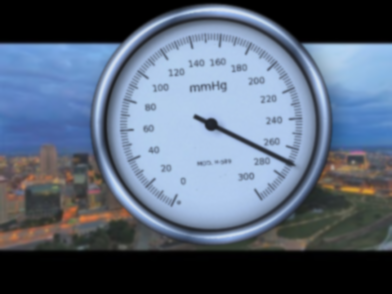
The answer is {"value": 270, "unit": "mmHg"}
